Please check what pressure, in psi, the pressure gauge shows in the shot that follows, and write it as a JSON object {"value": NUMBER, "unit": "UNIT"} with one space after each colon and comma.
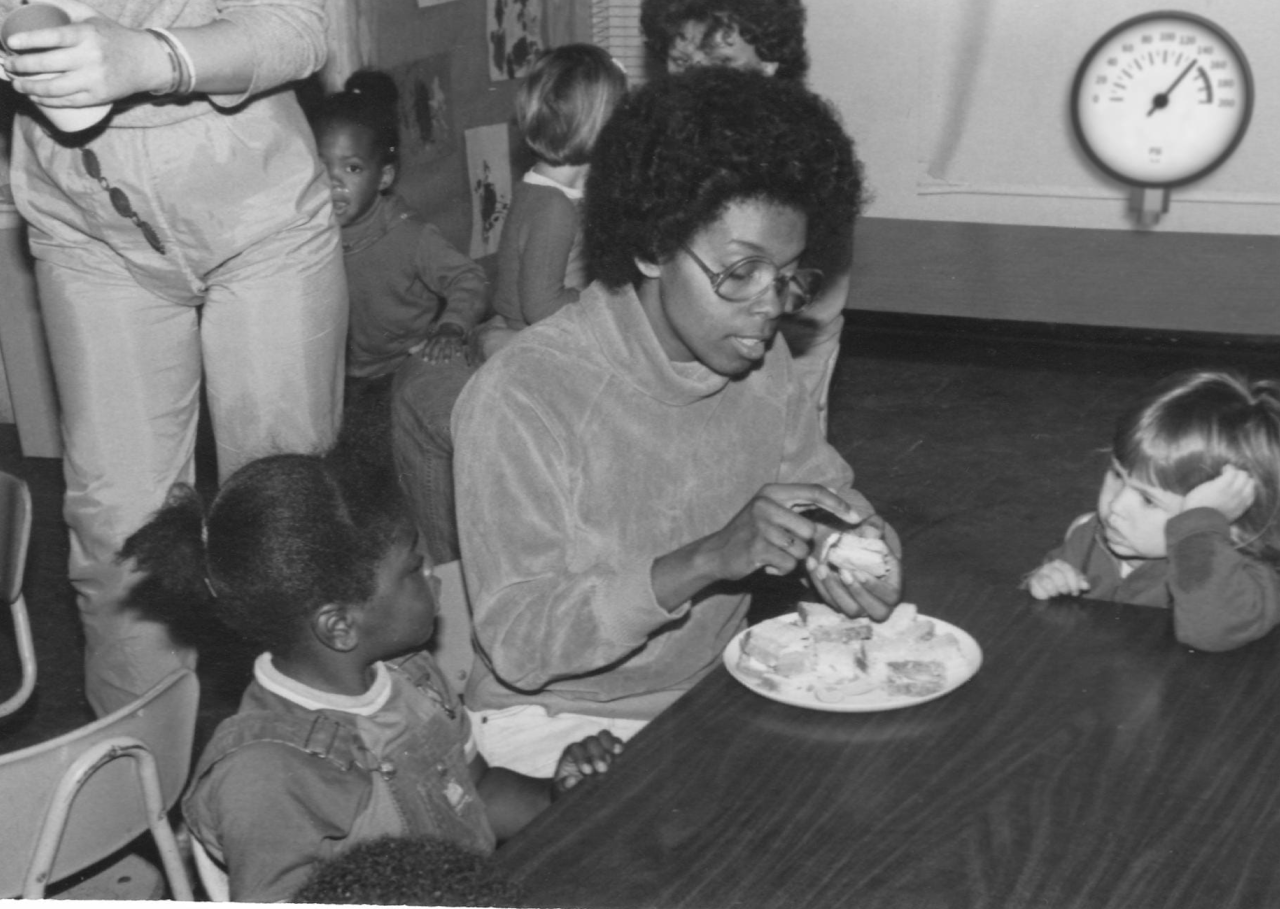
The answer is {"value": 140, "unit": "psi"}
